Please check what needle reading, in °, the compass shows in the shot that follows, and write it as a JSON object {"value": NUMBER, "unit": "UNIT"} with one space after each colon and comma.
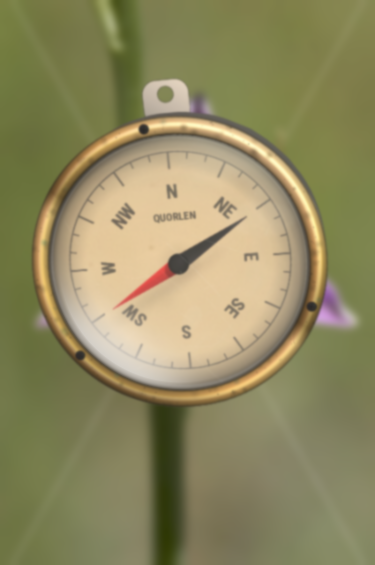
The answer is {"value": 240, "unit": "°"}
